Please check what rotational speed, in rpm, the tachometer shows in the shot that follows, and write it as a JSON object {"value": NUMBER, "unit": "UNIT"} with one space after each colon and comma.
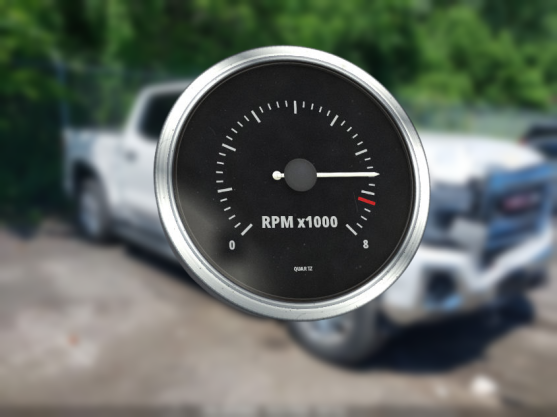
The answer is {"value": 6600, "unit": "rpm"}
